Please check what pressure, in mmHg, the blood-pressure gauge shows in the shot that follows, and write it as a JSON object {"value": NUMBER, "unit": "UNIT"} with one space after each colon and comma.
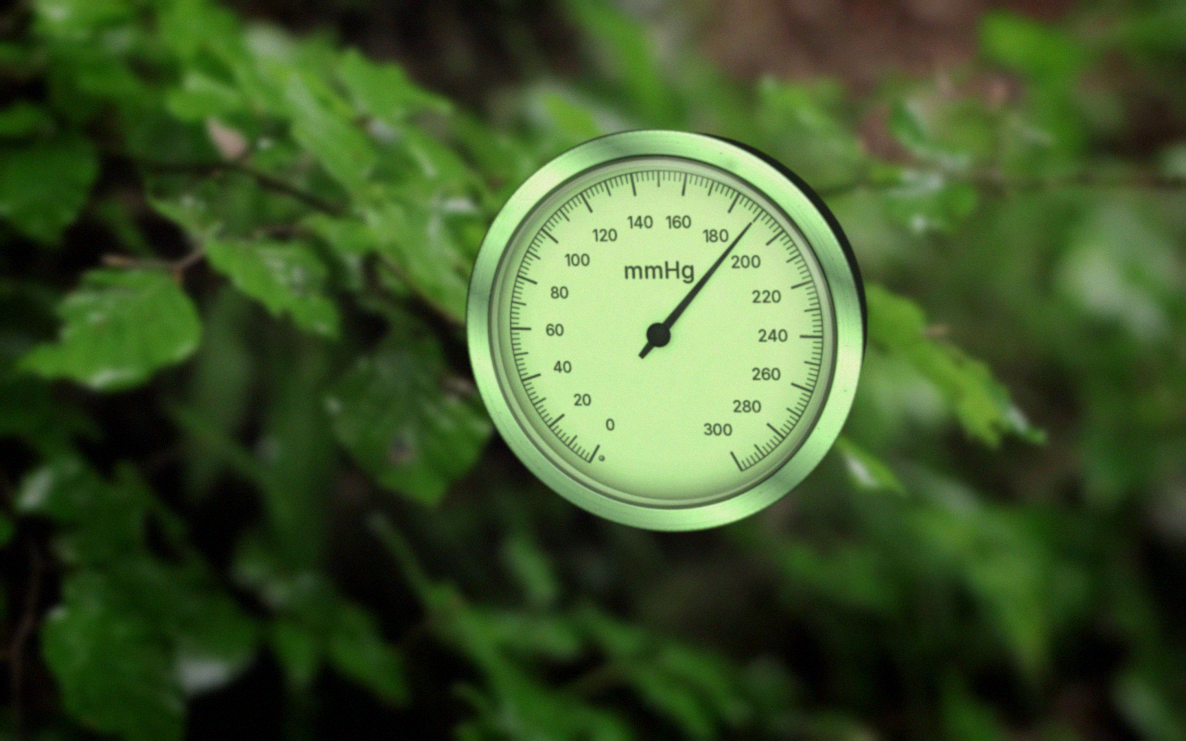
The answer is {"value": 190, "unit": "mmHg"}
